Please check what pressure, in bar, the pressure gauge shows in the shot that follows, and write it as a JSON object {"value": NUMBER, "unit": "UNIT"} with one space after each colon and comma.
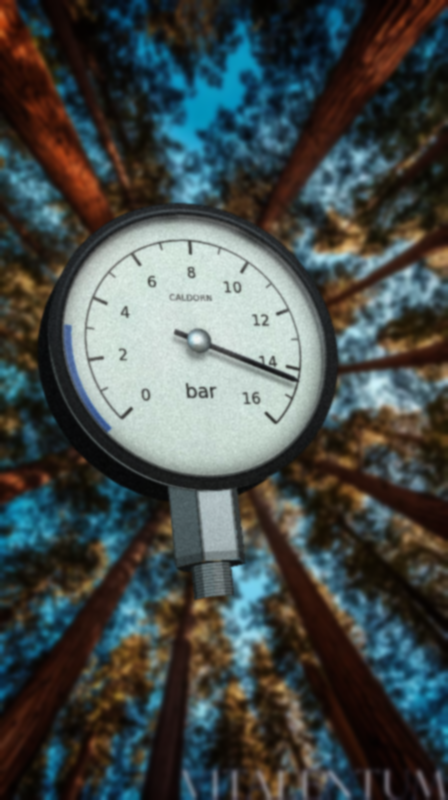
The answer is {"value": 14.5, "unit": "bar"}
